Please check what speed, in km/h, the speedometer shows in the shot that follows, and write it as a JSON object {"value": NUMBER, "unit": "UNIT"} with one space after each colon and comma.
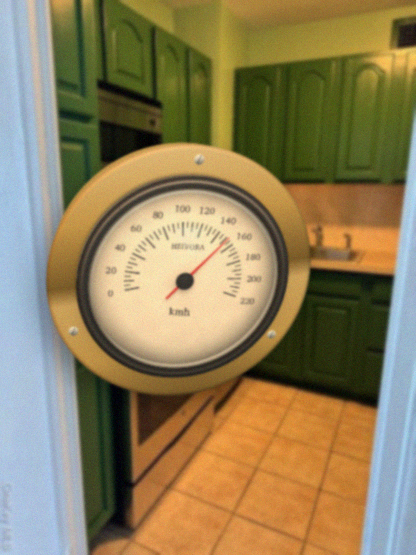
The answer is {"value": 150, "unit": "km/h"}
